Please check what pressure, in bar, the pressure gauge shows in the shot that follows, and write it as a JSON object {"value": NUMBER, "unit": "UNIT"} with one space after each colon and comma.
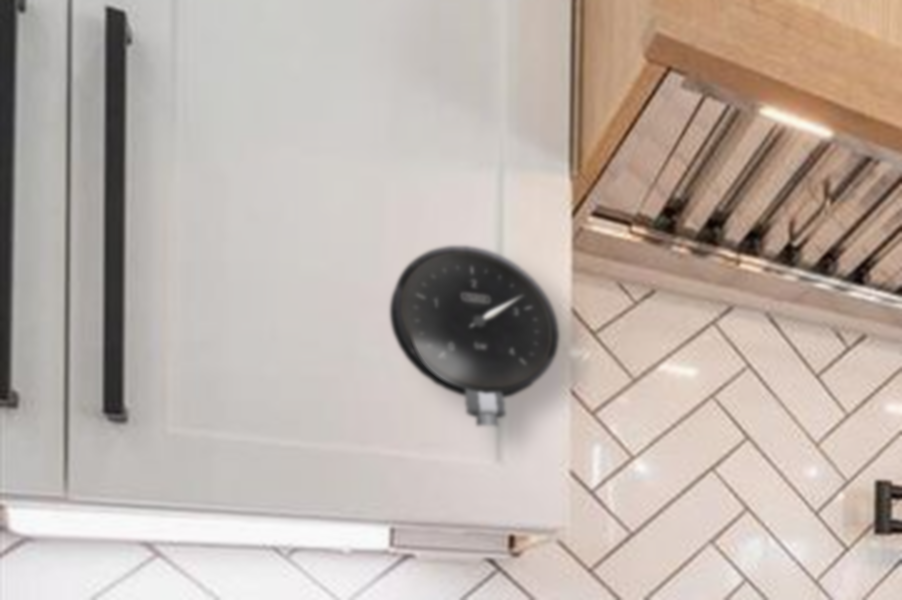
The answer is {"value": 2.8, "unit": "bar"}
